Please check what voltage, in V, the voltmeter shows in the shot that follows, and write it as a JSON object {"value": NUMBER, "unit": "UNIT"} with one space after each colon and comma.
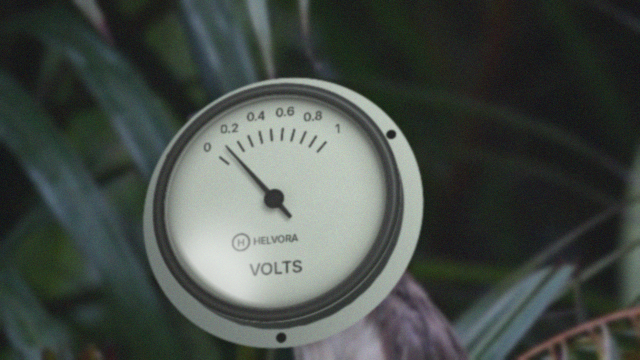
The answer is {"value": 0.1, "unit": "V"}
